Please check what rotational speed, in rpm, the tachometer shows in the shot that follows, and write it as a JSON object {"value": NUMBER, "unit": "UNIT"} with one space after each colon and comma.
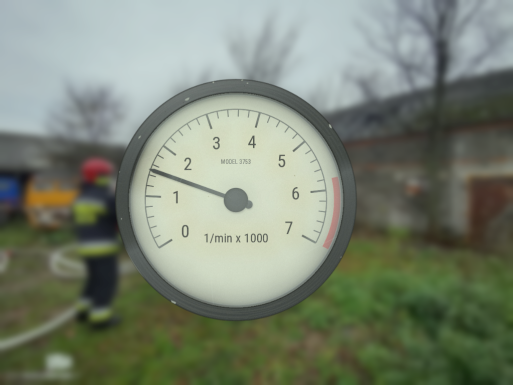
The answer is {"value": 1500, "unit": "rpm"}
